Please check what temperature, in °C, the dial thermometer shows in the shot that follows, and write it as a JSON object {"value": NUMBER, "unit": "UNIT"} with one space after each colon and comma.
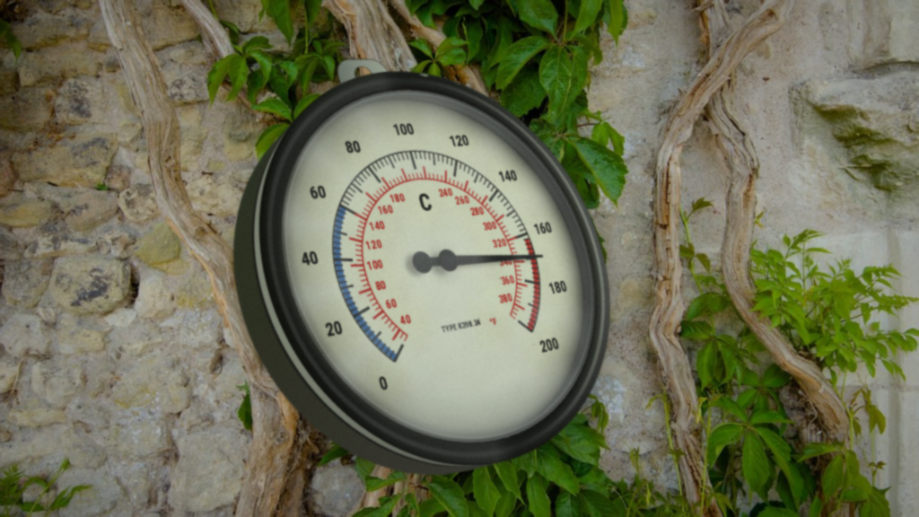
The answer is {"value": 170, "unit": "°C"}
